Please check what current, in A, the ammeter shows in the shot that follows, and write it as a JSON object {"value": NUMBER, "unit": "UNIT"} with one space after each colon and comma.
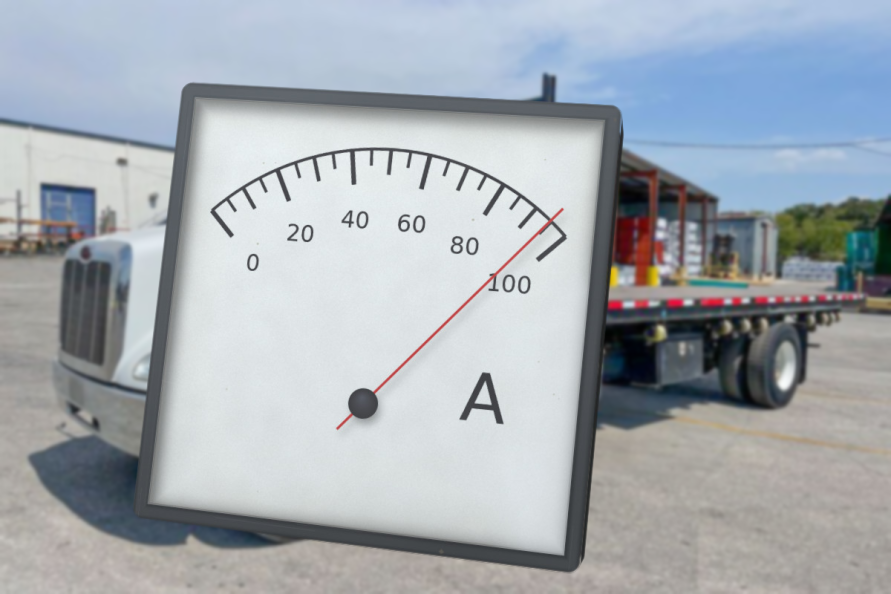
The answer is {"value": 95, "unit": "A"}
